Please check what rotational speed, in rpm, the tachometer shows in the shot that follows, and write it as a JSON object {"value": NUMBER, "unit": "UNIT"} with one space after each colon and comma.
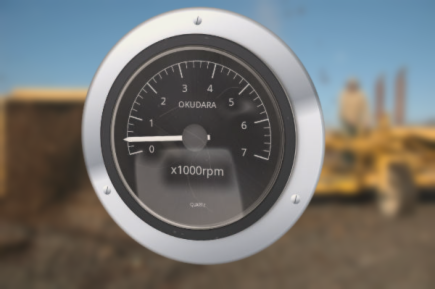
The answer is {"value": 400, "unit": "rpm"}
